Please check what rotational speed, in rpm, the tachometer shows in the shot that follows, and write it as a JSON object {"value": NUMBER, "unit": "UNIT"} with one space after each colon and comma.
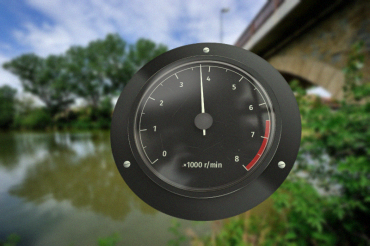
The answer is {"value": 3750, "unit": "rpm"}
